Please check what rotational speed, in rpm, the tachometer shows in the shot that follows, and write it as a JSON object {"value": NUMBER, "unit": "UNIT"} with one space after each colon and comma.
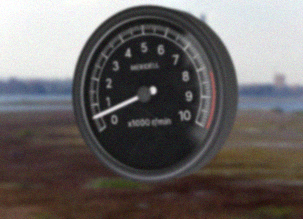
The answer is {"value": 500, "unit": "rpm"}
